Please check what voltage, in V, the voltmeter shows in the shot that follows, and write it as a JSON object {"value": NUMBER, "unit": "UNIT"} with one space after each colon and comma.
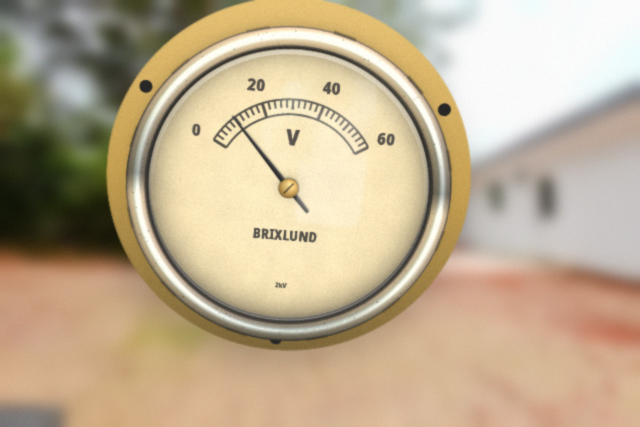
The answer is {"value": 10, "unit": "V"}
